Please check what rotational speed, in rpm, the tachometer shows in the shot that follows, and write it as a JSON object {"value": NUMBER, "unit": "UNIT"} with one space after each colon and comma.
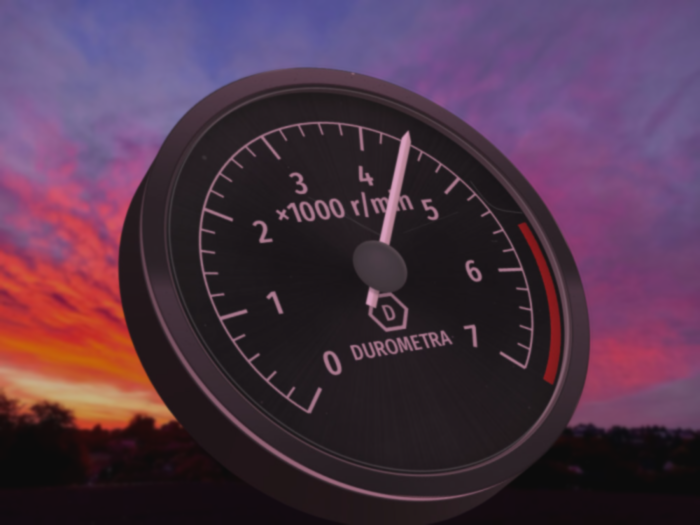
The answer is {"value": 4400, "unit": "rpm"}
